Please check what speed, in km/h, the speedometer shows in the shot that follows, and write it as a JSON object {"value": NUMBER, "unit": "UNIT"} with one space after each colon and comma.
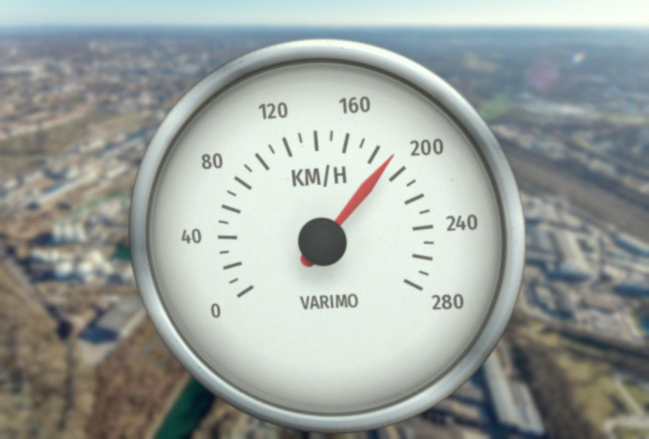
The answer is {"value": 190, "unit": "km/h"}
